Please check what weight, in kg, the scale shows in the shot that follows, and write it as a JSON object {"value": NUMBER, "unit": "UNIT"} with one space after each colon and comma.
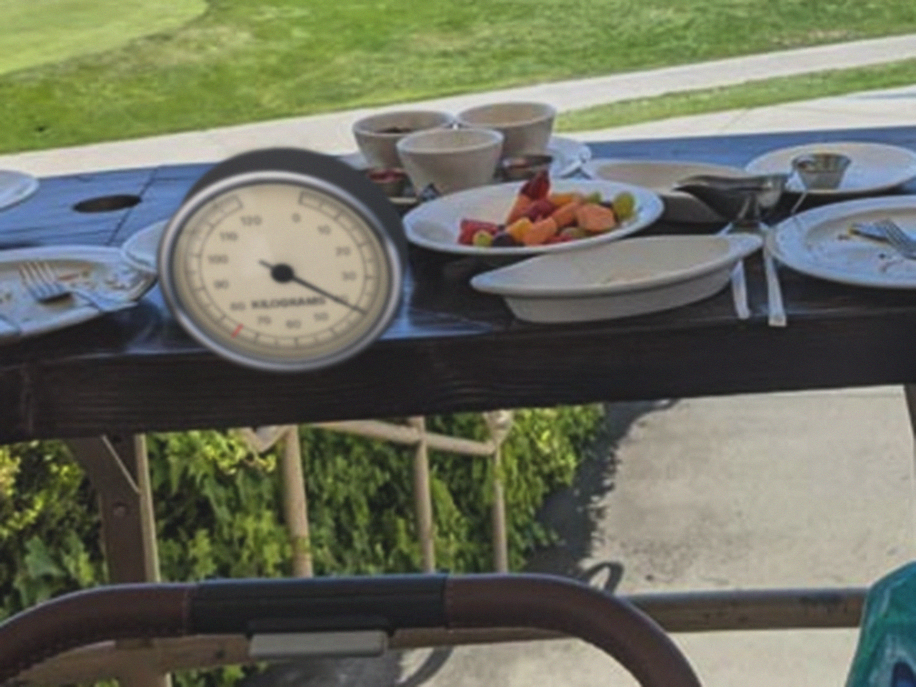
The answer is {"value": 40, "unit": "kg"}
